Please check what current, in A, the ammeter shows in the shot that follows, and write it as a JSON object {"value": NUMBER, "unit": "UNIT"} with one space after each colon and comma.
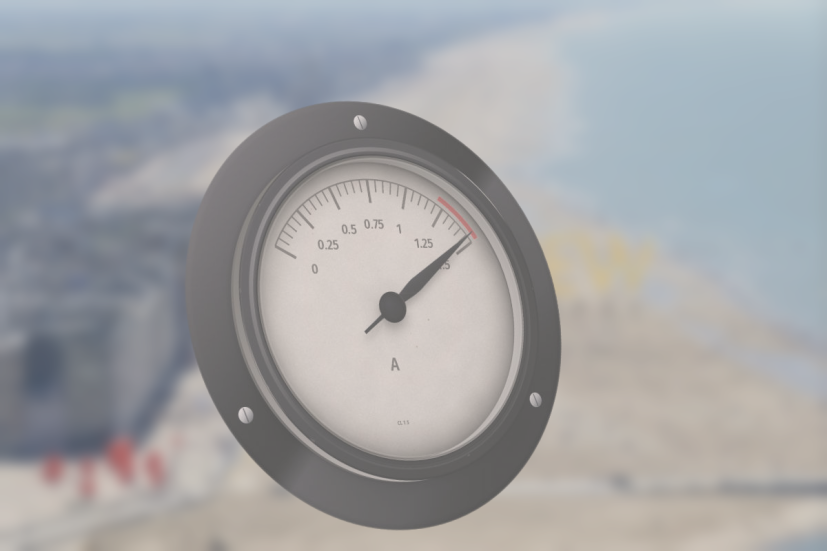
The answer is {"value": 1.45, "unit": "A"}
